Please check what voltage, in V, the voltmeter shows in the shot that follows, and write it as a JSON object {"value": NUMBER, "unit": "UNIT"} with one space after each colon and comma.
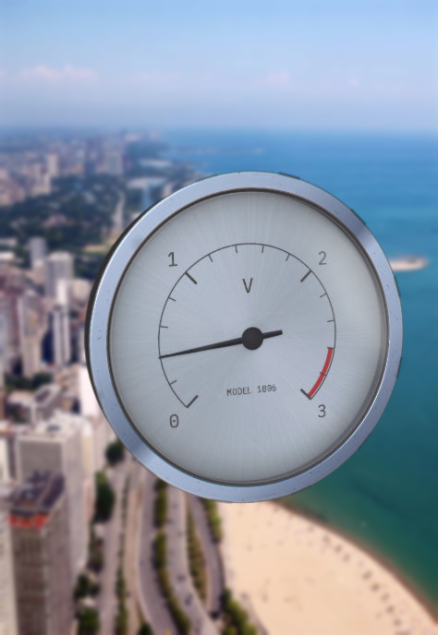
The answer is {"value": 0.4, "unit": "V"}
